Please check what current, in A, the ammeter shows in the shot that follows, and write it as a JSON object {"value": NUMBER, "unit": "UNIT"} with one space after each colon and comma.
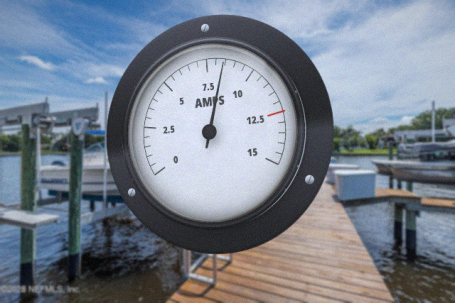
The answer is {"value": 8.5, "unit": "A"}
